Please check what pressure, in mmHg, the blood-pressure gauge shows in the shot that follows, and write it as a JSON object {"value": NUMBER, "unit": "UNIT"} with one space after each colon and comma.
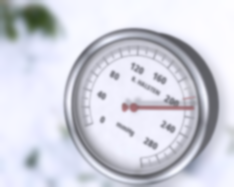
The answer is {"value": 210, "unit": "mmHg"}
